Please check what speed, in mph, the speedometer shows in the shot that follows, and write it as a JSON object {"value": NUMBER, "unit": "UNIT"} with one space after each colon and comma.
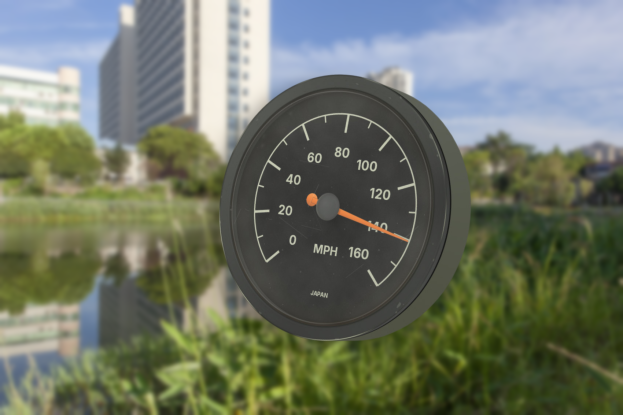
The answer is {"value": 140, "unit": "mph"}
